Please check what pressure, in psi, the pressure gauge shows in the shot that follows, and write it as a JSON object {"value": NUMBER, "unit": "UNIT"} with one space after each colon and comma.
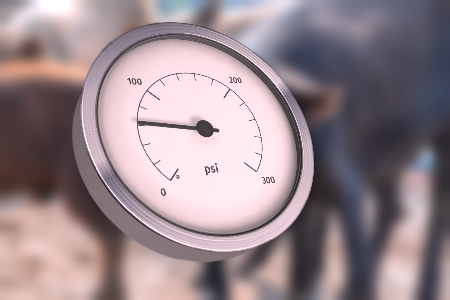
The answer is {"value": 60, "unit": "psi"}
